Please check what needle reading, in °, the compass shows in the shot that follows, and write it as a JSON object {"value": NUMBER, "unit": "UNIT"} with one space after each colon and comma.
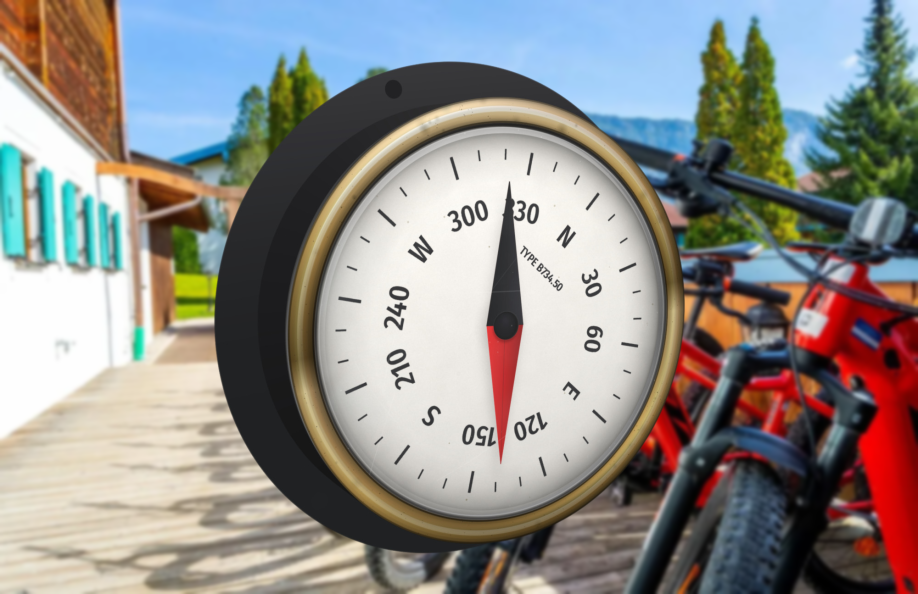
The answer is {"value": 140, "unit": "°"}
